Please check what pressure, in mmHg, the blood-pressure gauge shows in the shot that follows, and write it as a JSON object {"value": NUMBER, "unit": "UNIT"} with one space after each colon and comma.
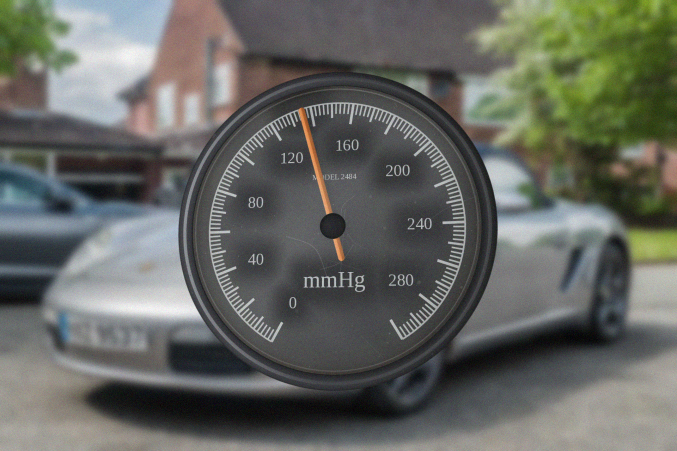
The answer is {"value": 136, "unit": "mmHg"}
